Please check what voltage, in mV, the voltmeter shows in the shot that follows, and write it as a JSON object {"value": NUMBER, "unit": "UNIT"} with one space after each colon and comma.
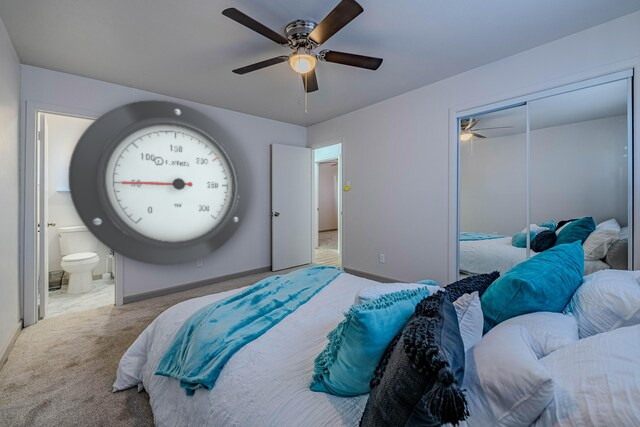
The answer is {"value": 50, "unit": "mV"}
